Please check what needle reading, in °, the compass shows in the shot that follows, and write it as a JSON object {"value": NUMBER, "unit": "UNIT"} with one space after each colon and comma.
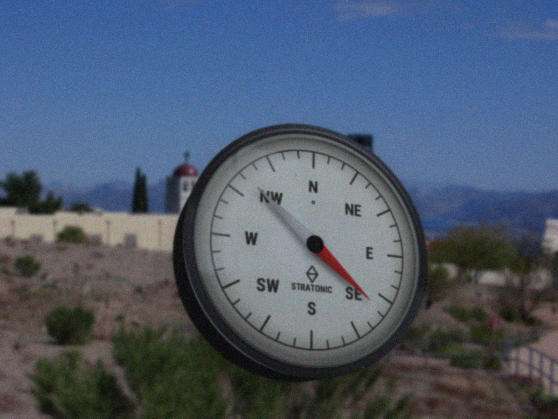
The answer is {"value": 130, "unit": "°"}
